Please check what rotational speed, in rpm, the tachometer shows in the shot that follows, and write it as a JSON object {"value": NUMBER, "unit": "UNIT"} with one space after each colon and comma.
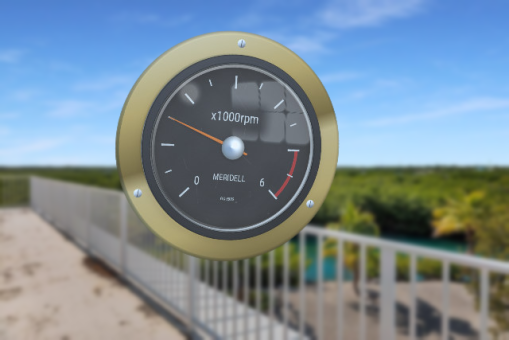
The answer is {"value": 1500, "unit": "rpm"}
